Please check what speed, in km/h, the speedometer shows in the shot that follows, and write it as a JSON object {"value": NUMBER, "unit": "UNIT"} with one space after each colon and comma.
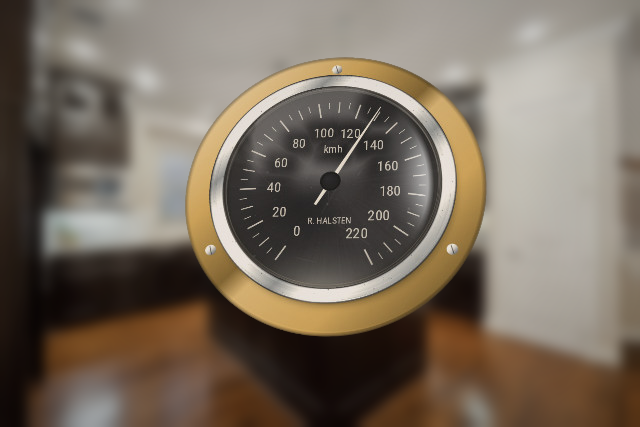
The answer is {"value": 130, "unit": "km/h"}
